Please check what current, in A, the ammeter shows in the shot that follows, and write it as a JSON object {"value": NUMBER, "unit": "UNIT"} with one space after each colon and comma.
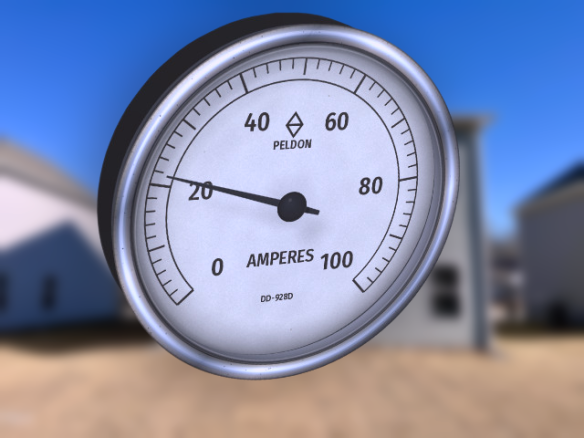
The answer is {"value": 22, "unit": "A"}
